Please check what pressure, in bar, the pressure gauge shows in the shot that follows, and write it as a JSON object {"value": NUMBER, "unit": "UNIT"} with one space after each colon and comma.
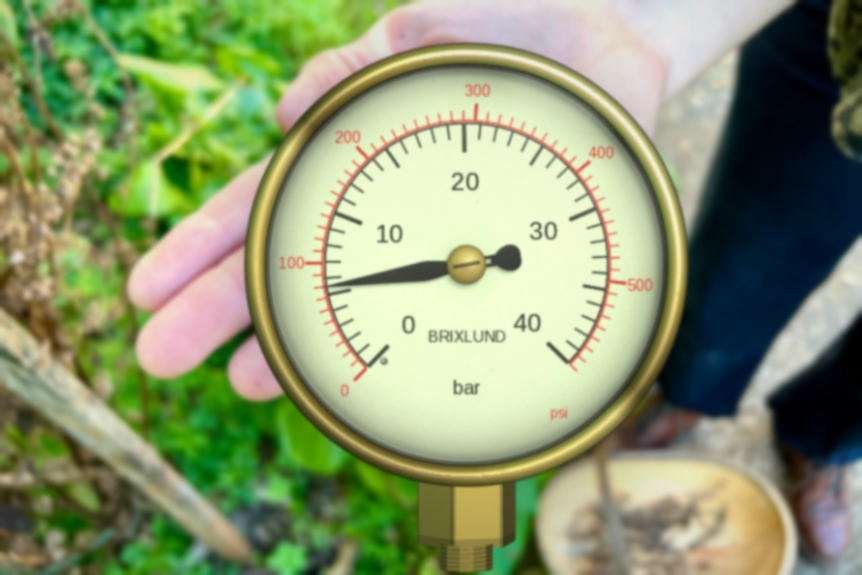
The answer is {"value": 5.5, "unit": "bar"}
